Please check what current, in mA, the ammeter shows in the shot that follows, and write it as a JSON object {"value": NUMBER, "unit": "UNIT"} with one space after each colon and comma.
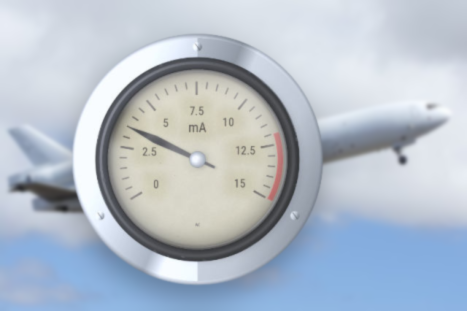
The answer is {"value": 3.5, "unit": "mA"}
